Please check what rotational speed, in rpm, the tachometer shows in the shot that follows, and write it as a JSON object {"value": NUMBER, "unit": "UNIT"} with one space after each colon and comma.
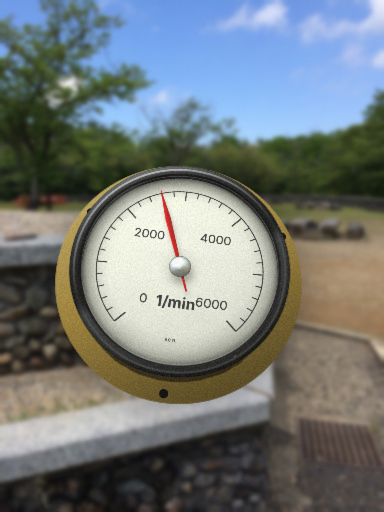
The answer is {"value": 2600, "unit": "rpm"}
